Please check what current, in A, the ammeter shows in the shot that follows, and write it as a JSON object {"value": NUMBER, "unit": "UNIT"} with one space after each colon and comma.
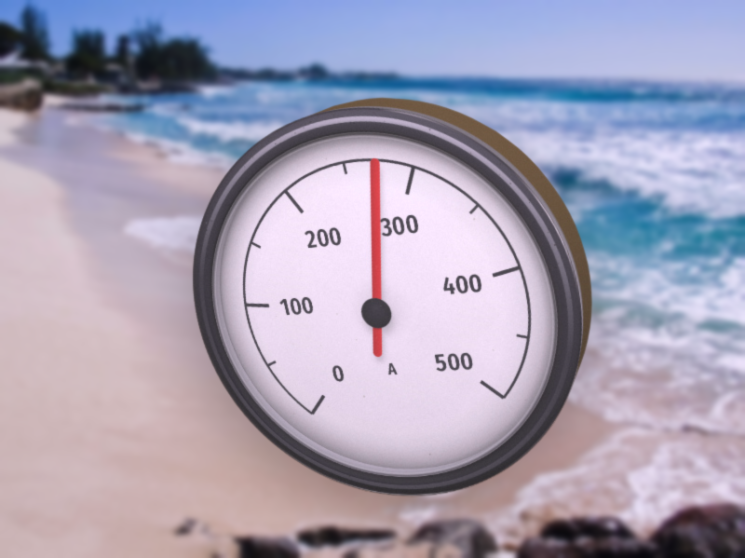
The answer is {"value": 275, "unit": "A"}
